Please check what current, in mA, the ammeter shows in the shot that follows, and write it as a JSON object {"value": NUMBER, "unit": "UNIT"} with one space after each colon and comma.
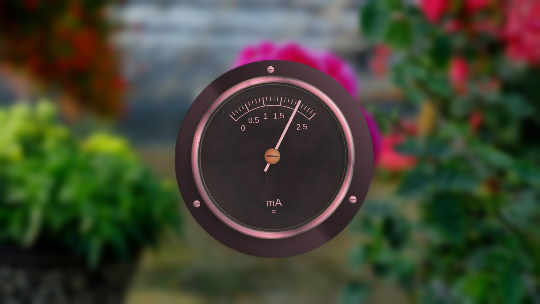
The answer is {"value": 2, "unit": "mA"}
